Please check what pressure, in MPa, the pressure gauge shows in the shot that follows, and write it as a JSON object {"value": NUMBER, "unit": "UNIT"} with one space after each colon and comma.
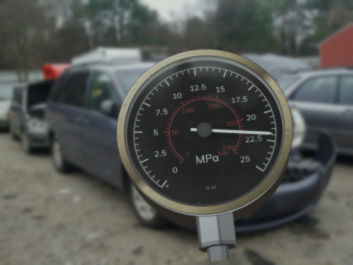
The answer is {"value": 22, "unit": "MPa"}
